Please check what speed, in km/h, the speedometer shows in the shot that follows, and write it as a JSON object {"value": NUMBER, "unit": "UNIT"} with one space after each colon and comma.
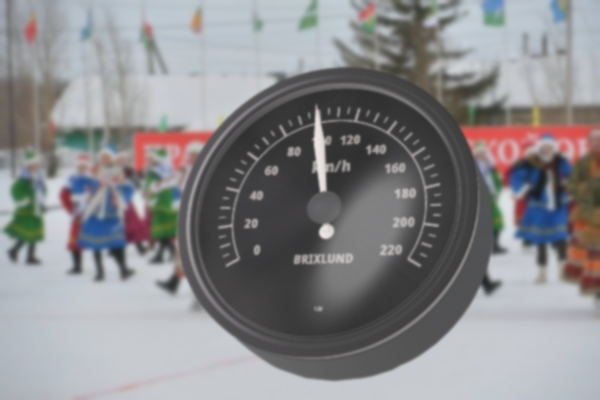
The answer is {"value": 100, "unit": "km/h"}
